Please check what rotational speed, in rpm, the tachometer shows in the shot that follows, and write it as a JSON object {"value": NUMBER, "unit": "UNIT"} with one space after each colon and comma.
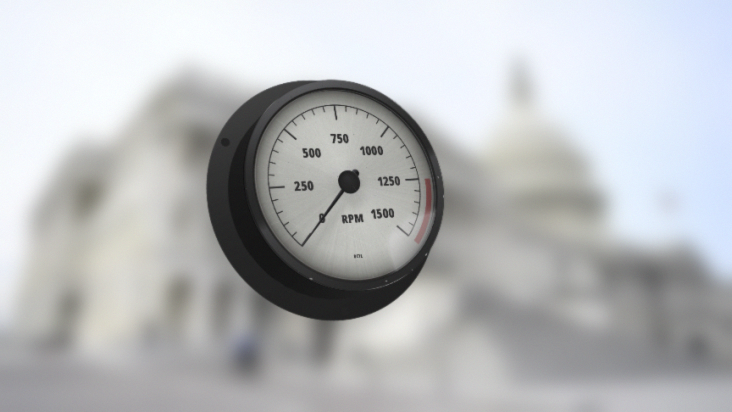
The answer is {"value": 0, "unit": "rpm"}
